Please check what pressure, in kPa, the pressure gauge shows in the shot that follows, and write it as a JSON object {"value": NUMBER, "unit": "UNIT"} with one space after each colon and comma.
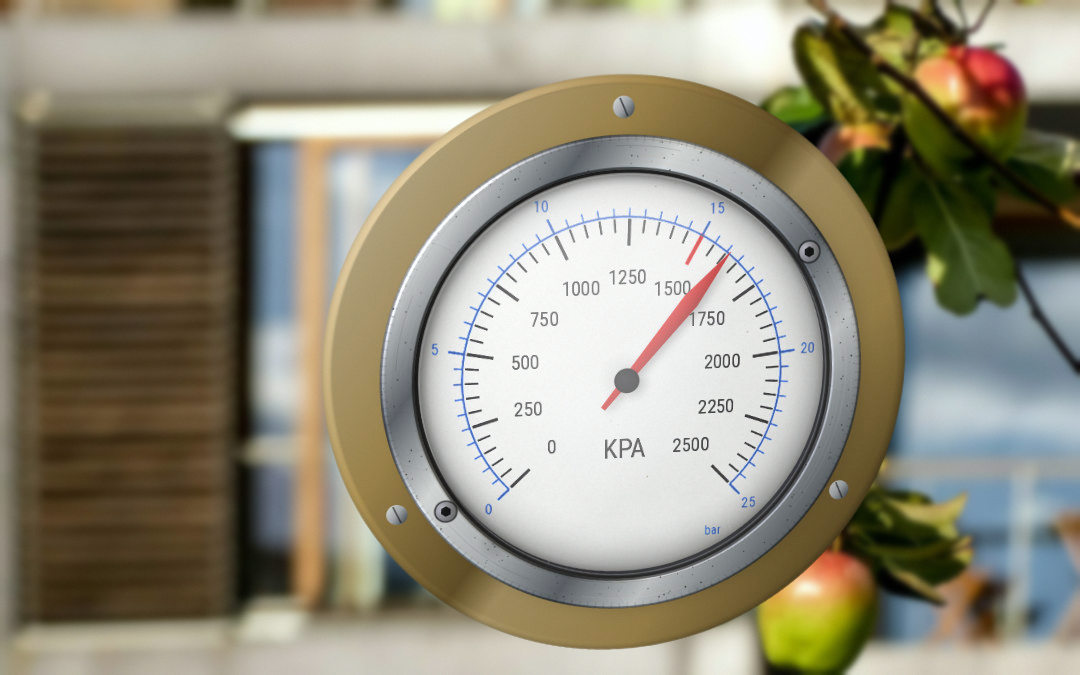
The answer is {"value": 1600, "unit": "kPa"}
